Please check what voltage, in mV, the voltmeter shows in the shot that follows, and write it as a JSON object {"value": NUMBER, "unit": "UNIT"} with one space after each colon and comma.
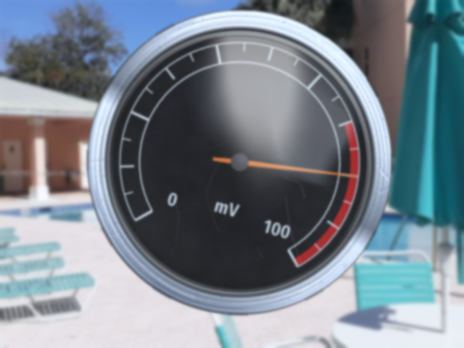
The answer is {"value": 80, "unit": "mV"}
